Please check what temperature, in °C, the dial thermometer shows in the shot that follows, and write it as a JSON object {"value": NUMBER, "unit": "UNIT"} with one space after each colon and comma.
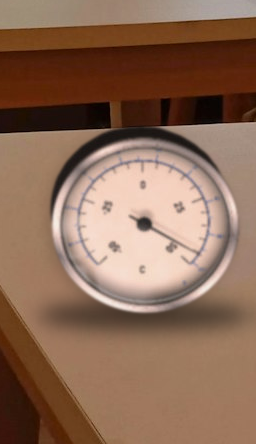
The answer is {"value": 45, "unit": "°C"}
